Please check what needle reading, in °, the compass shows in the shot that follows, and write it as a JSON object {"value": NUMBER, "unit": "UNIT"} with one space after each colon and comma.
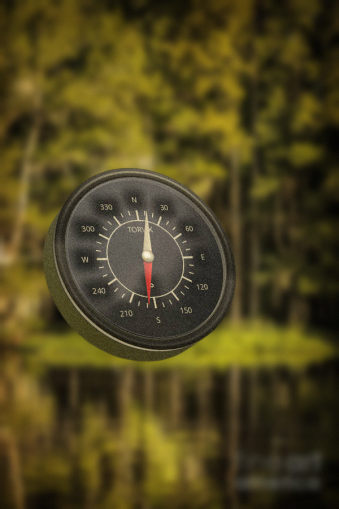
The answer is {"value": 190, "unit": "°"}
